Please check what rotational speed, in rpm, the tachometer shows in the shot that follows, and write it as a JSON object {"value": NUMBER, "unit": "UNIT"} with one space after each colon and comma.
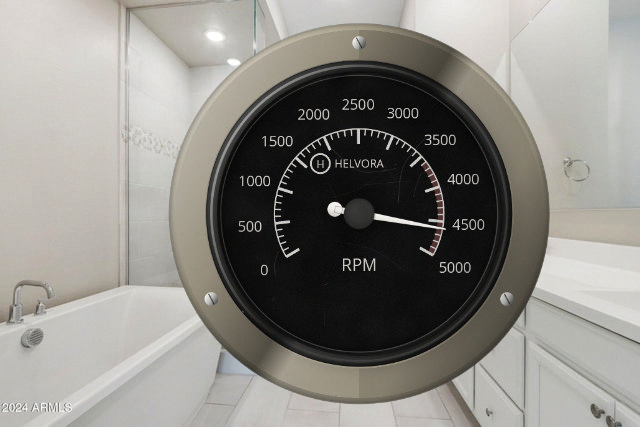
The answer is {"value": 4600, "unit": "rpm"}
